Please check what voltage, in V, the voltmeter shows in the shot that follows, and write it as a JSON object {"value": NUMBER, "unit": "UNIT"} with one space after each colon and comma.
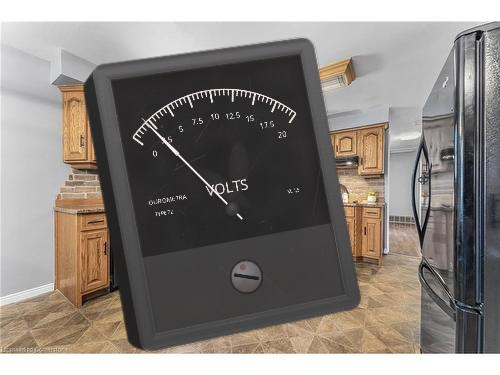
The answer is {"value": 2, "unit": "V"}
